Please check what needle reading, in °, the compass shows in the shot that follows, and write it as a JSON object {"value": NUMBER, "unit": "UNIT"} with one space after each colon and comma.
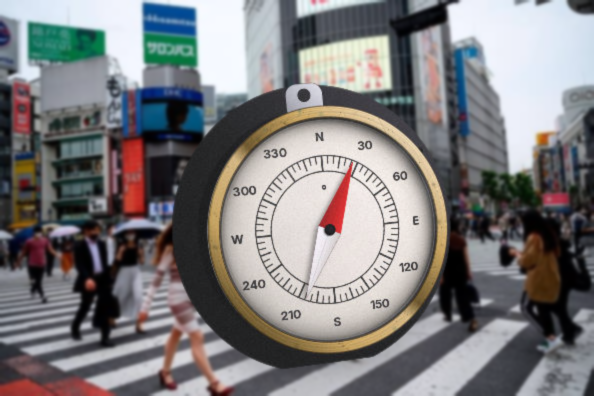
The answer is {"value": 25, "unit": "°"}
